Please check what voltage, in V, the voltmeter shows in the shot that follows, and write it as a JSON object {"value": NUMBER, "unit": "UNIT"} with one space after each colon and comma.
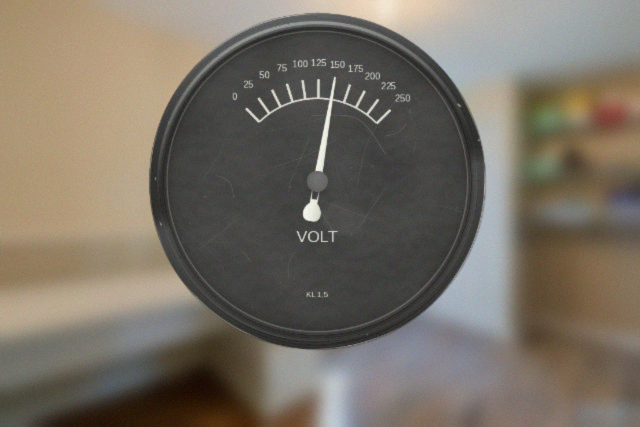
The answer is {"value": 150, "unit": "V"}
